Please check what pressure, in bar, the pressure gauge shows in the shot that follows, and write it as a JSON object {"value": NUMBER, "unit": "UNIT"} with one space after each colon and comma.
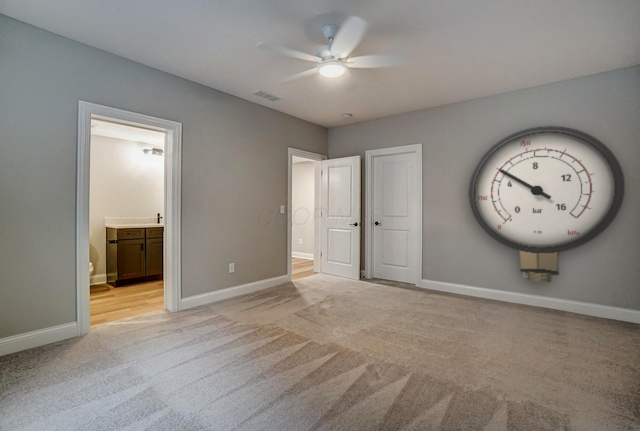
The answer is {"value": 5, "unit": "bar"}
